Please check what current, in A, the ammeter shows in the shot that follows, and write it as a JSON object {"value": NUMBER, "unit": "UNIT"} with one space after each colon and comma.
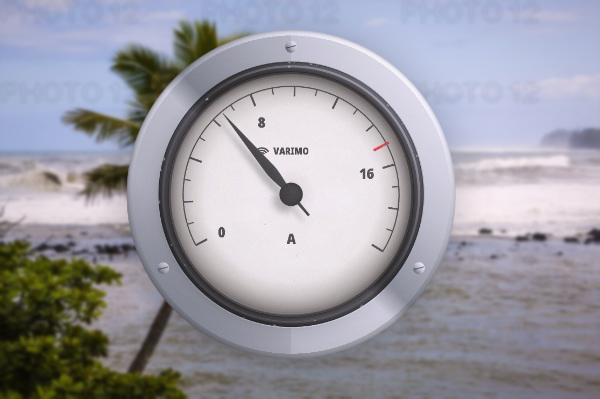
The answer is {"value": 6.5, "unit": "A"}
